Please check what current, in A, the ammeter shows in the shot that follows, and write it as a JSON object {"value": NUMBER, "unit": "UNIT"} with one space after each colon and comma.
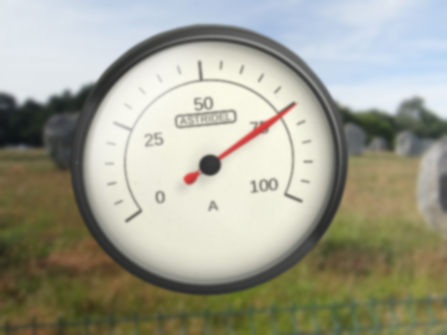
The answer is {"value": 75, "unit": "A"}
